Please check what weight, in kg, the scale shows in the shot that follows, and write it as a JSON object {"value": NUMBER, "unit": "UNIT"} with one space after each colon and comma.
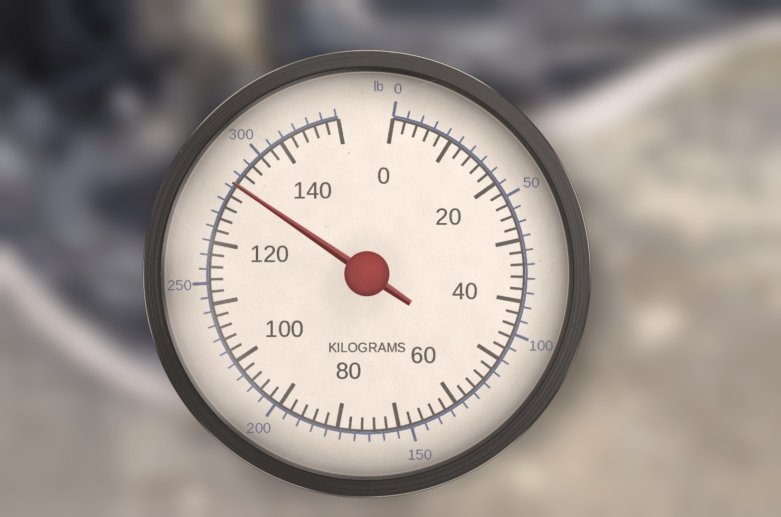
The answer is {"value": 130, "unit": "kg"}
